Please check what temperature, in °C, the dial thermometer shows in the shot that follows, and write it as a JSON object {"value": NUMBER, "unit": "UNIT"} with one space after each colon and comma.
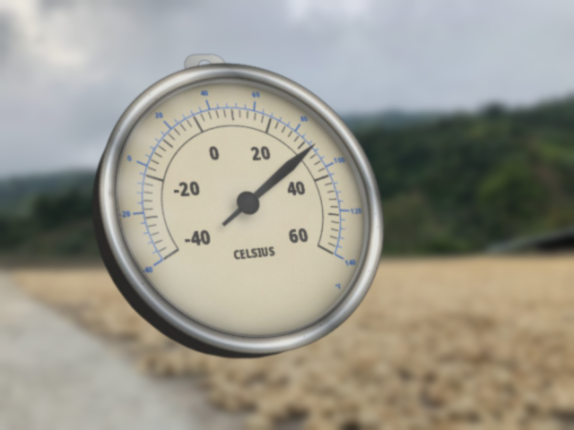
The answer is {"value": 32, "unit": "°C"}
